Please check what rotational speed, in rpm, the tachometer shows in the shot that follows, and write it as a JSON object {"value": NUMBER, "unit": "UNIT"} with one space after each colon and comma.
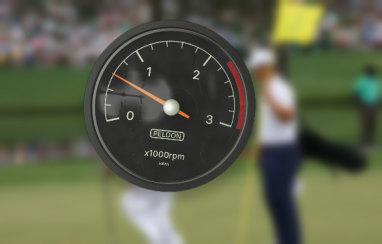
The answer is {"value": 600, "unit": "rpm"}
